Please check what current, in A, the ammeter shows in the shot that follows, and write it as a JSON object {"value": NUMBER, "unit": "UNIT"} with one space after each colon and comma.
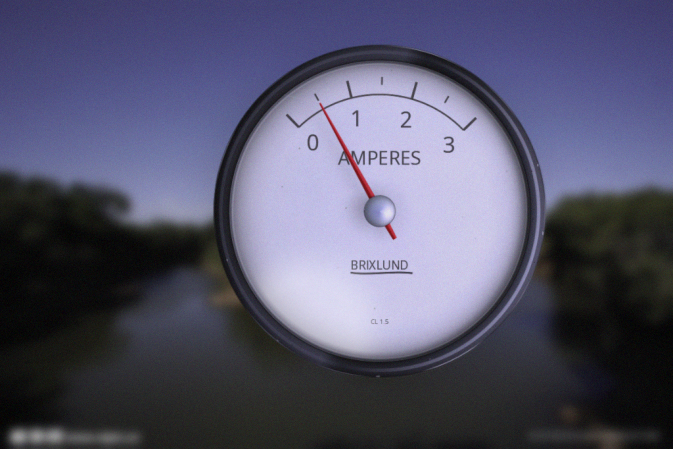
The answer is {"value": 0.5, "unit": "A"}
